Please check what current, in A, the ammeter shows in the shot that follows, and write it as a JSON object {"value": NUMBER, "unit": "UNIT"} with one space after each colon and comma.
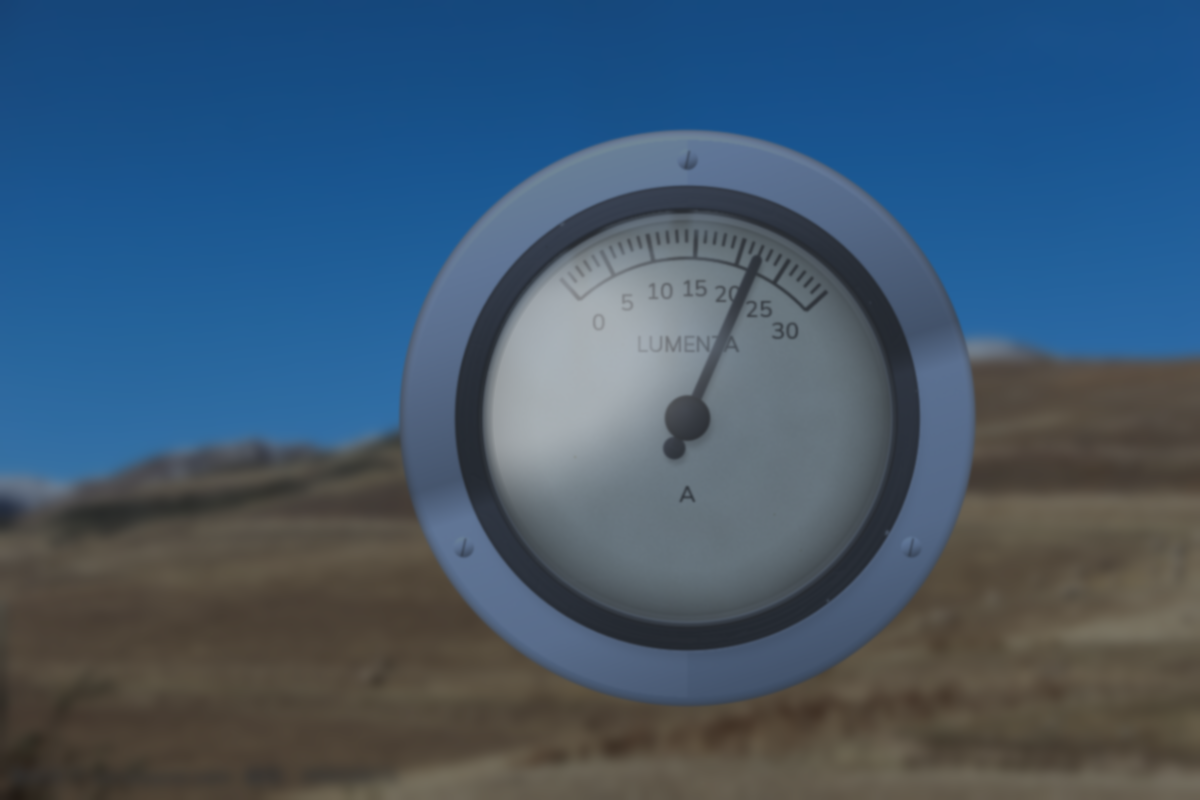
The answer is {"value": 22, "unit": "A"}
